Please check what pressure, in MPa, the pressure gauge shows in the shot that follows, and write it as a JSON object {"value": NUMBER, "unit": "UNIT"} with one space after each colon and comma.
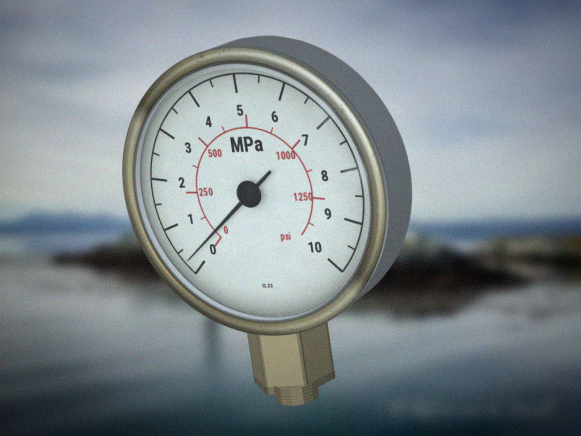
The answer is {"value": 0.25, "unit": "MPa"}
